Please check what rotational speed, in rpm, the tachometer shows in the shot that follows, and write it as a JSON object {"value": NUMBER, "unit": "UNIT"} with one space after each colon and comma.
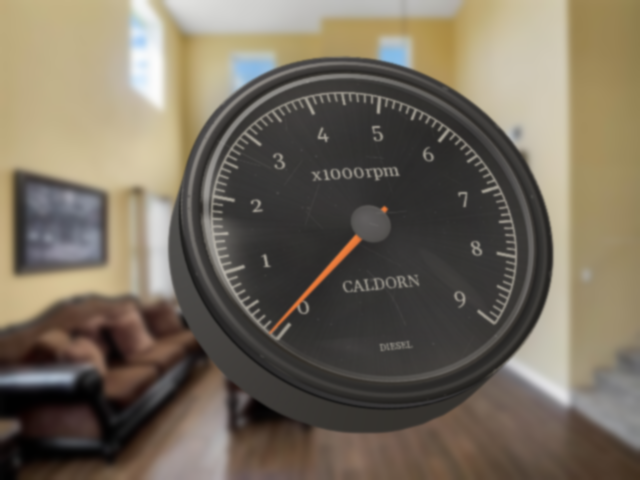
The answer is {"value": 100, "unit": "rpm"}
